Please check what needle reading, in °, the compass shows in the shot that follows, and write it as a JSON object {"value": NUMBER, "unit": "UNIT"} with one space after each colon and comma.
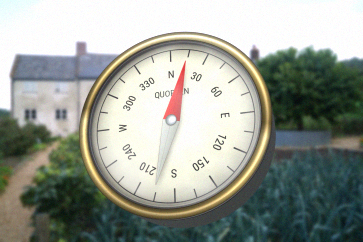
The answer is {"value": 15, "unit": "°"}
